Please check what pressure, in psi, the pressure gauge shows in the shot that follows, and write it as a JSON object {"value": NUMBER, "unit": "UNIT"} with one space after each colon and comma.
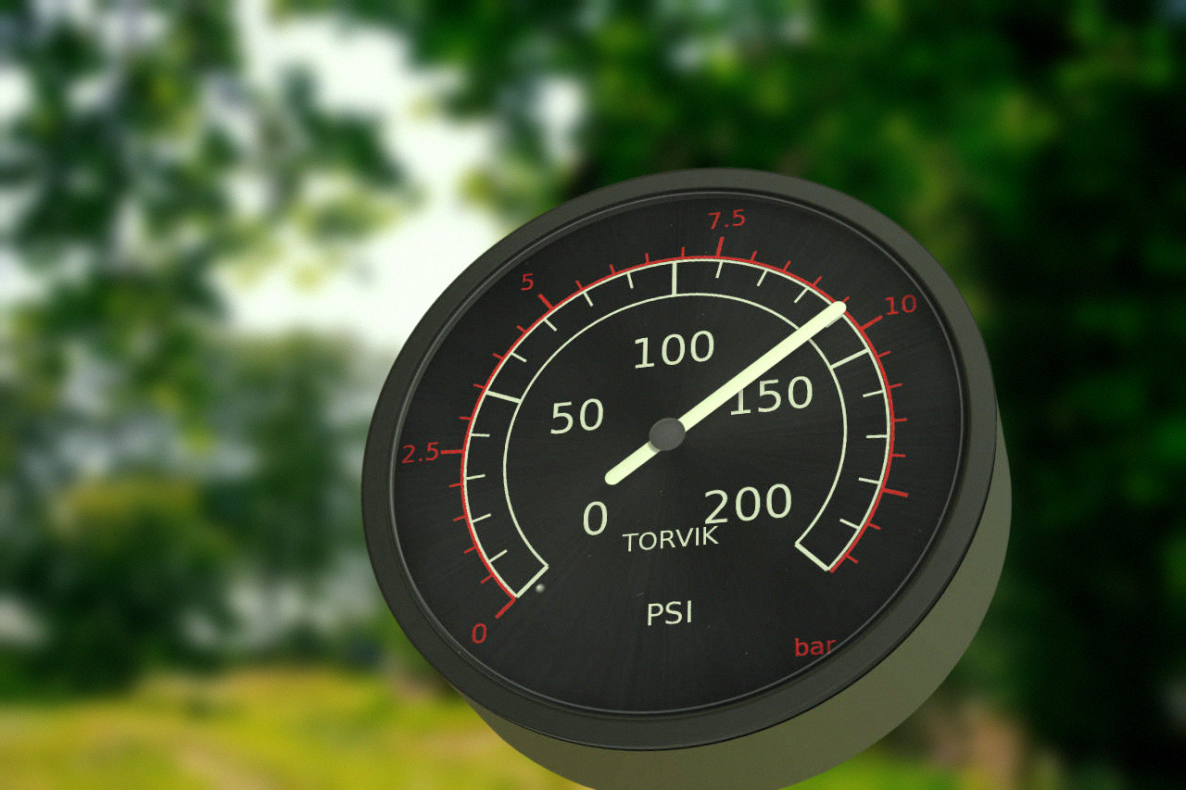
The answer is {"value": 140, "unit": "psi"}
